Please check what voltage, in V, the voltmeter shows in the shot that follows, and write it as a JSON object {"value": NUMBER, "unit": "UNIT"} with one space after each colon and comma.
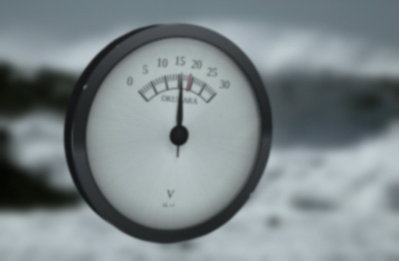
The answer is {"value": 15, "unit": "V"}
